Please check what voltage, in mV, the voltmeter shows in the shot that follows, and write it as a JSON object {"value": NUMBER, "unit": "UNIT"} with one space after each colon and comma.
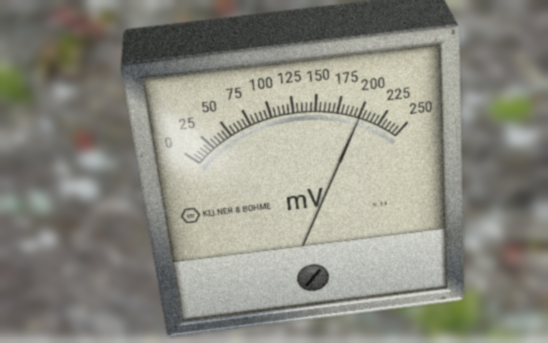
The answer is {"value": 200, "unit": "mV"}
